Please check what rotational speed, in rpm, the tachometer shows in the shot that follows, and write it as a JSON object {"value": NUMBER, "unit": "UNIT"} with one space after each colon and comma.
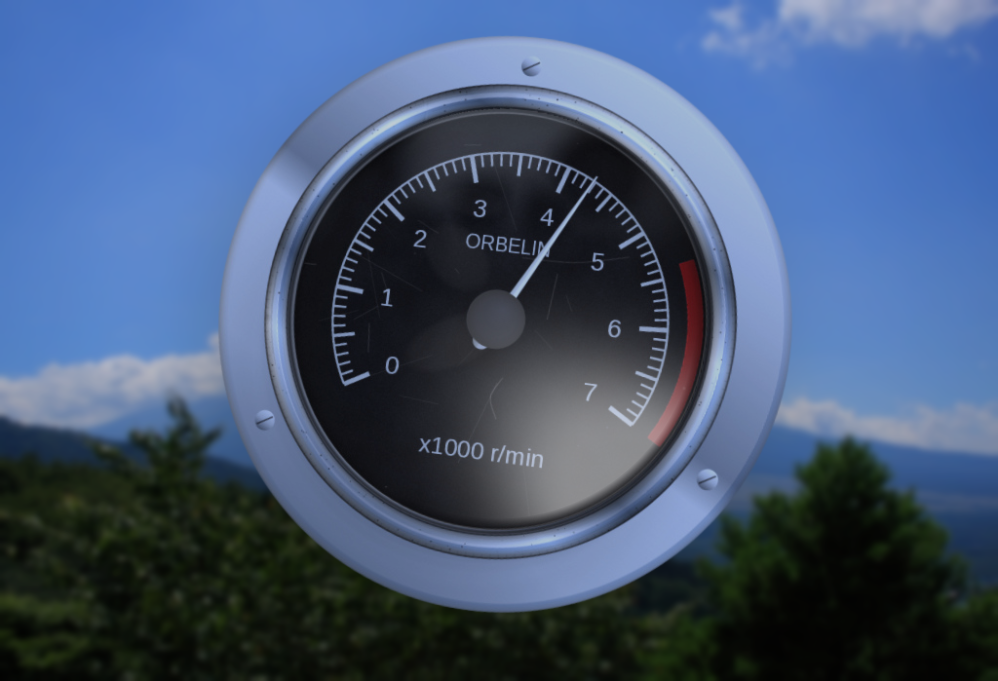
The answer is {"value": 4300, "unit": "rpm"}
